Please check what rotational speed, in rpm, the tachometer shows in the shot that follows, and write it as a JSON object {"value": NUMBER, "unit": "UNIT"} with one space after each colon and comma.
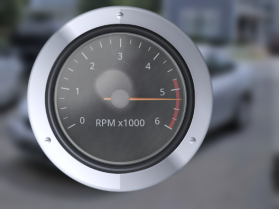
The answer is {"value": 5250, "unit": "rpm"}
